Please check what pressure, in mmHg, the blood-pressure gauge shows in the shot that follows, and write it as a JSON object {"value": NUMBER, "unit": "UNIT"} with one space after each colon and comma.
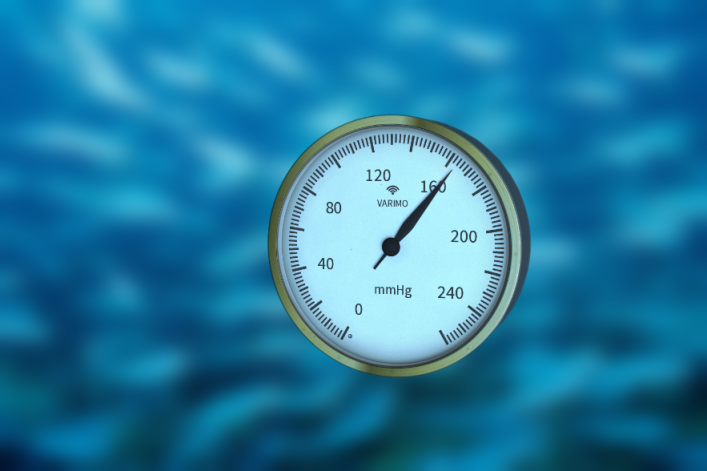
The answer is {"value": 164, "unit": "mmHg"}
